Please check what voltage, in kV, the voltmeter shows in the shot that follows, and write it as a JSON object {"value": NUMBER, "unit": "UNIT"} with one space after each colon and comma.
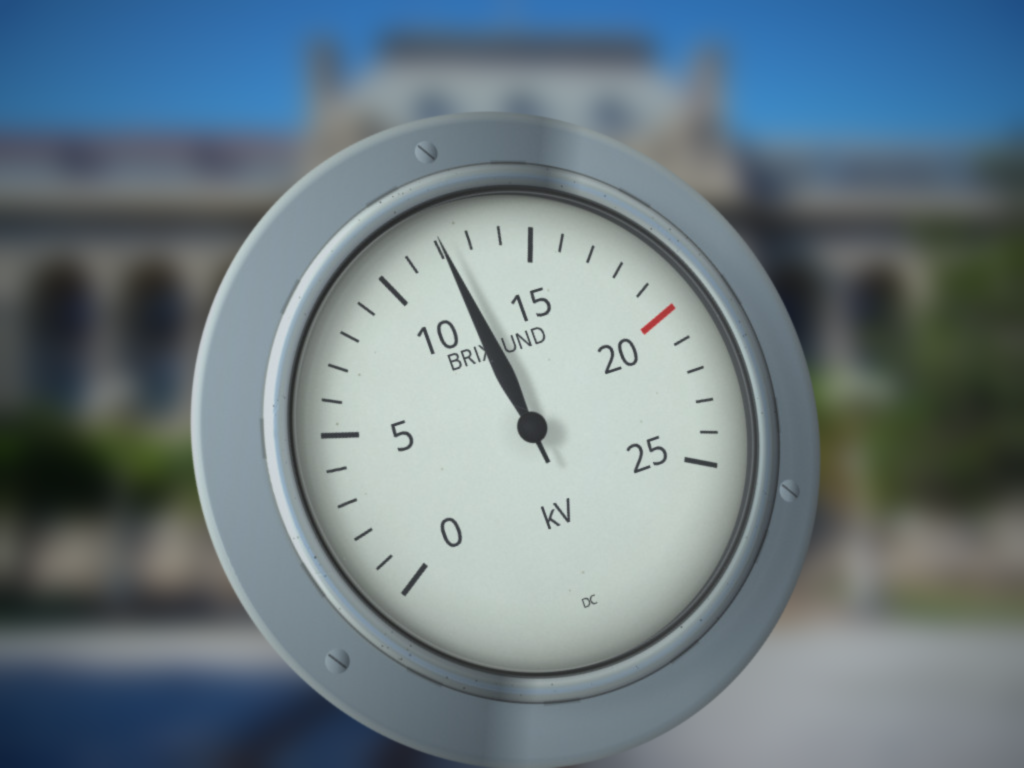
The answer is {"value": 12, "unit": "kV"}
